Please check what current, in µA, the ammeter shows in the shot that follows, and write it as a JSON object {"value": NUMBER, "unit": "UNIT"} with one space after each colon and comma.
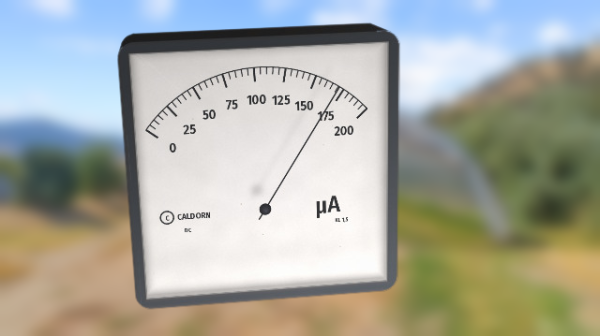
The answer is {"value": 170, "unit": "µA"}
